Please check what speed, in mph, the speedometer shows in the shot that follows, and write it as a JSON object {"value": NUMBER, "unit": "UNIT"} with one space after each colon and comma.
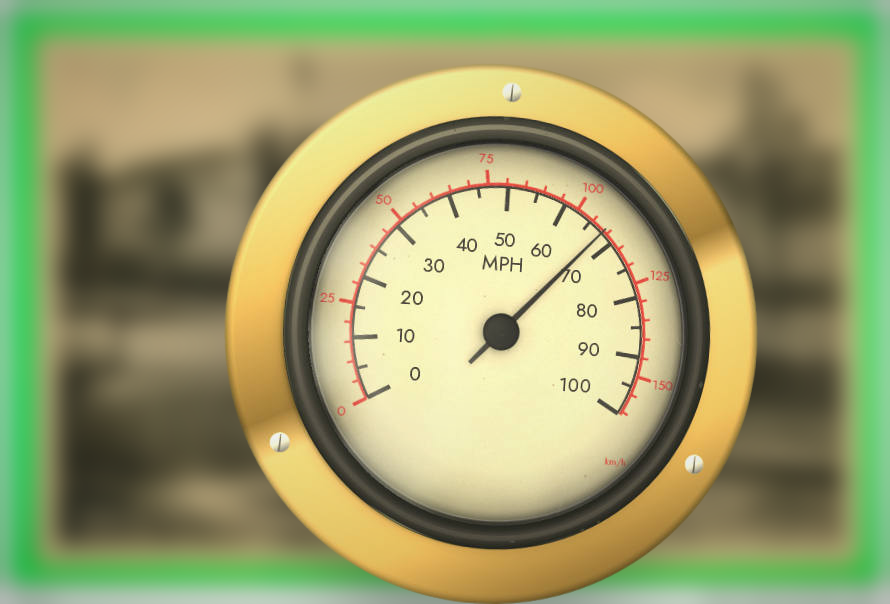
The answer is {"value": 67.5, "unit": "mph"}
